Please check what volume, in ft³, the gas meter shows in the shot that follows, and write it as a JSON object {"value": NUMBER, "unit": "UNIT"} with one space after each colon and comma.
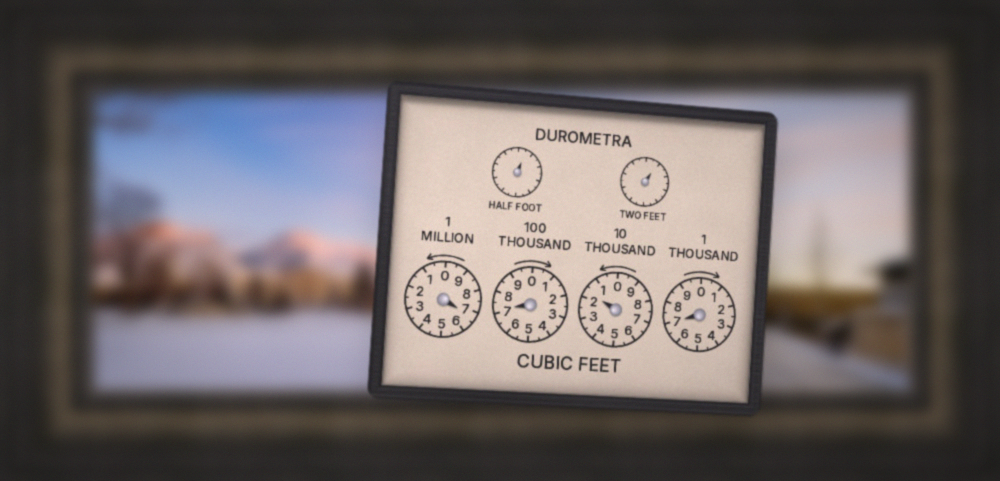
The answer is {"value": 671700, "unit": "ft³"}
